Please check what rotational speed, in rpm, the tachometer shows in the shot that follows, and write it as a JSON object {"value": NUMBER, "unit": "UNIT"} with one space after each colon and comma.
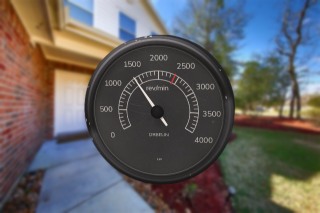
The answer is {"value": 1400, "unit": "rpm"}
